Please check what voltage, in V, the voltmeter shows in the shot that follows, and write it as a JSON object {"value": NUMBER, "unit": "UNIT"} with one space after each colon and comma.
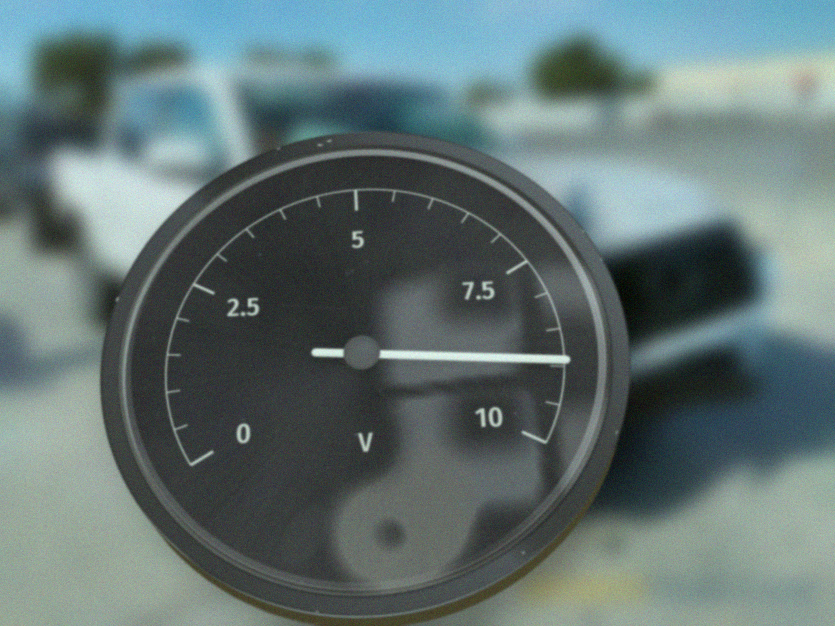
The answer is {"value": 9, "unit": "V"}
